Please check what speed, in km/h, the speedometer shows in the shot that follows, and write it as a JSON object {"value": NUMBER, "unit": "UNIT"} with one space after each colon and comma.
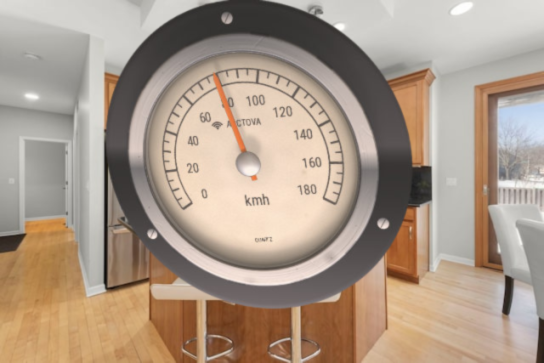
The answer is {"value": 80, "unit": "km/h"}
